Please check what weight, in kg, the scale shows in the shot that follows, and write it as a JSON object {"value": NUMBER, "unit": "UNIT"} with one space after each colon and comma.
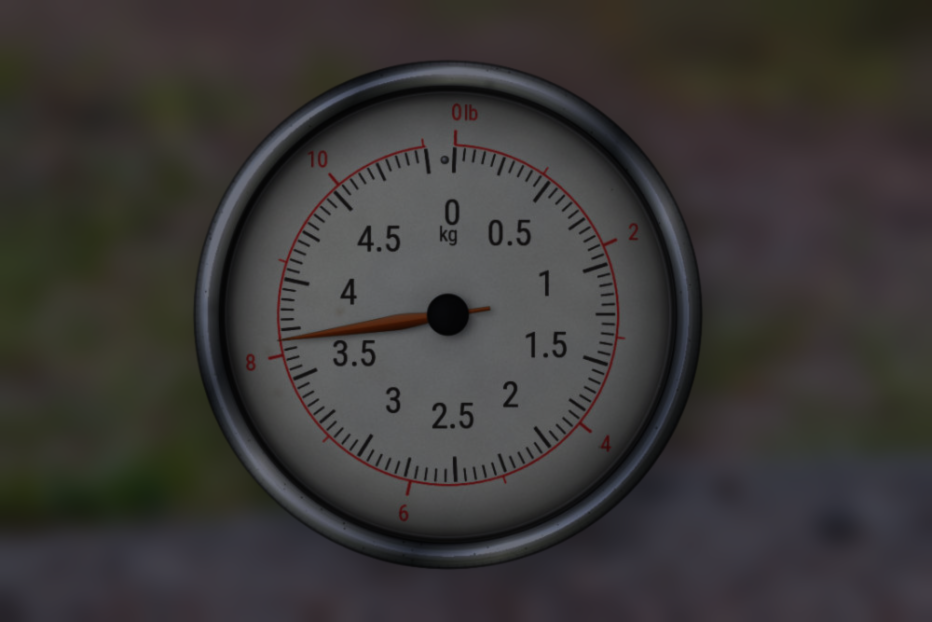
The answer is {"value": 3.7, "unit": "kg"}
